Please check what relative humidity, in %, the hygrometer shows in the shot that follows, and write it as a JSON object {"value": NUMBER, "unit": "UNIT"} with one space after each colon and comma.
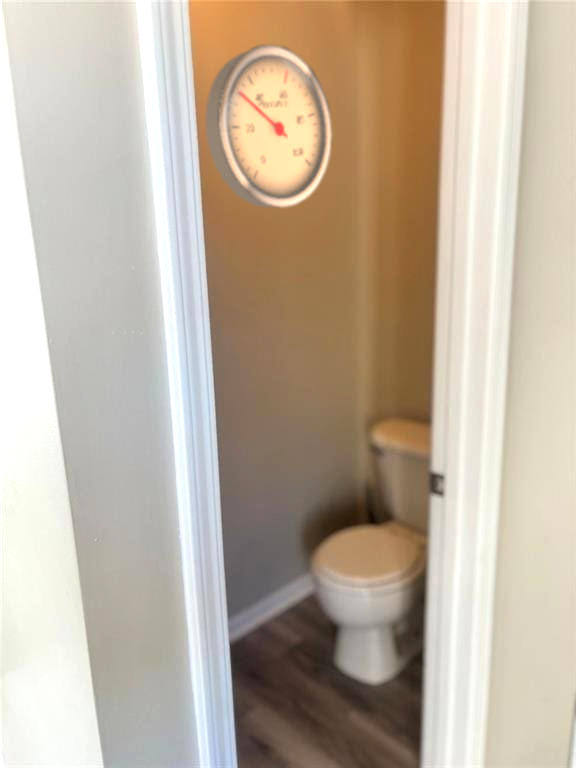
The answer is {"value": 32, "unit": "%"}
